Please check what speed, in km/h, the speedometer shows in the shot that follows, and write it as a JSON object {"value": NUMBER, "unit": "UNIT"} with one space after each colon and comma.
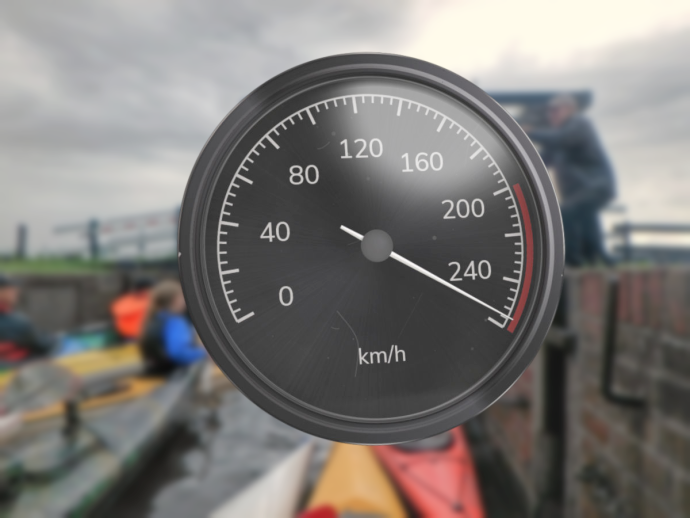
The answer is {"value": 256, "unit": "km/h"}
